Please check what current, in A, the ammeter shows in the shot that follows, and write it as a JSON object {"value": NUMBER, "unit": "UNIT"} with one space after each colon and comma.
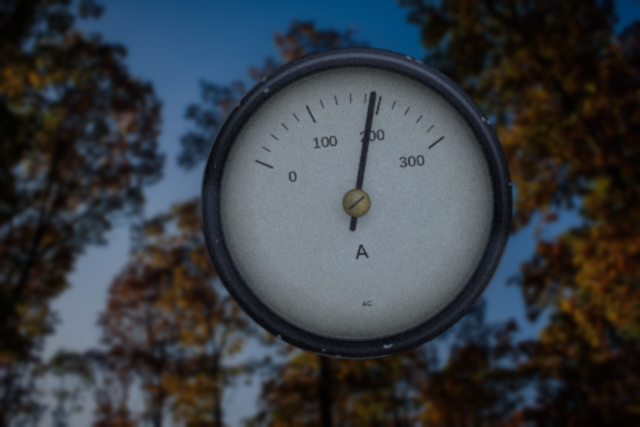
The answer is {"value": 190, "unit": "A"}
